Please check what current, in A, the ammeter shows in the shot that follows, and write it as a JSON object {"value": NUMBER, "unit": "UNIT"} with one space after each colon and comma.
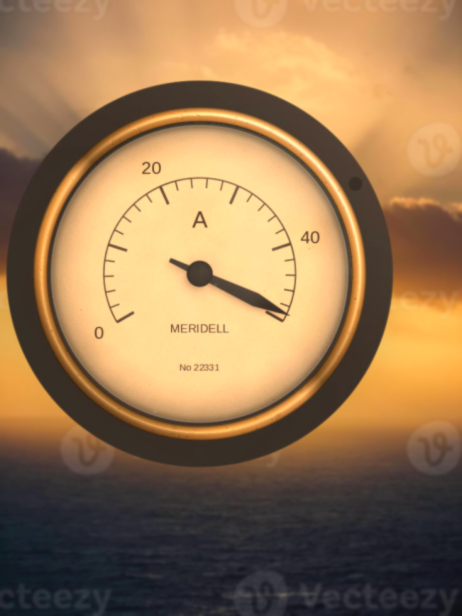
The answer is {"value": 49, "unit": "A"}
